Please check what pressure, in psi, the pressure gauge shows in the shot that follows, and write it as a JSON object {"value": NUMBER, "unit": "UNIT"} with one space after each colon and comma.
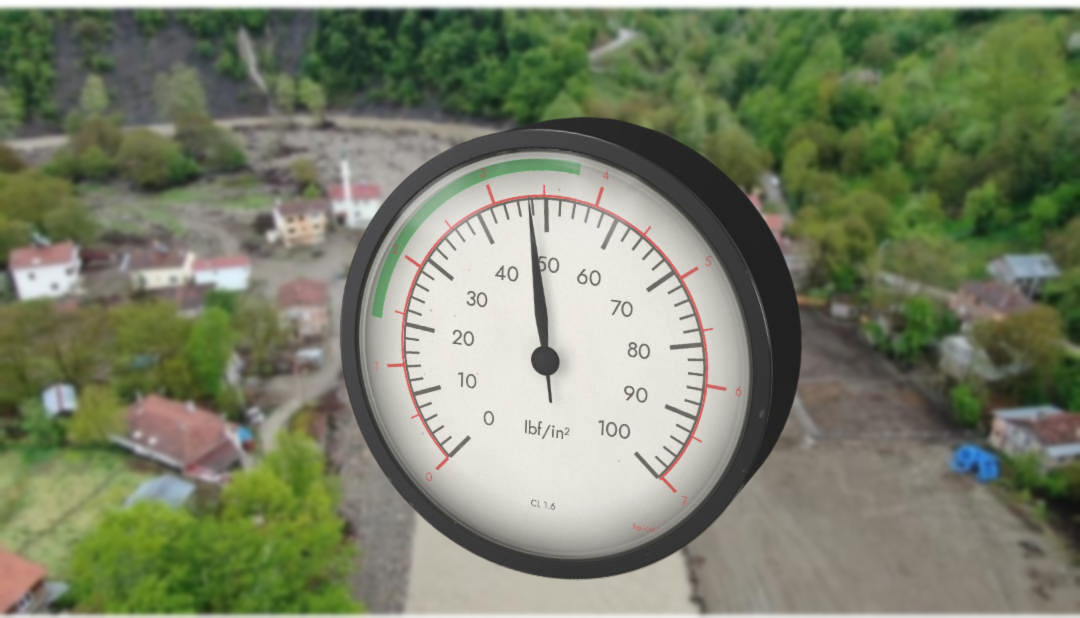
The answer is {"value": 48, "unit": "psi"}
